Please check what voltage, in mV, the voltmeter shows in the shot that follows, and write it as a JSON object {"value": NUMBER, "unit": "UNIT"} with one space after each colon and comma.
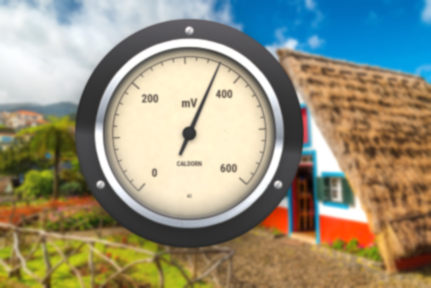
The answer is {"value": 360, "unit": "mV"}
